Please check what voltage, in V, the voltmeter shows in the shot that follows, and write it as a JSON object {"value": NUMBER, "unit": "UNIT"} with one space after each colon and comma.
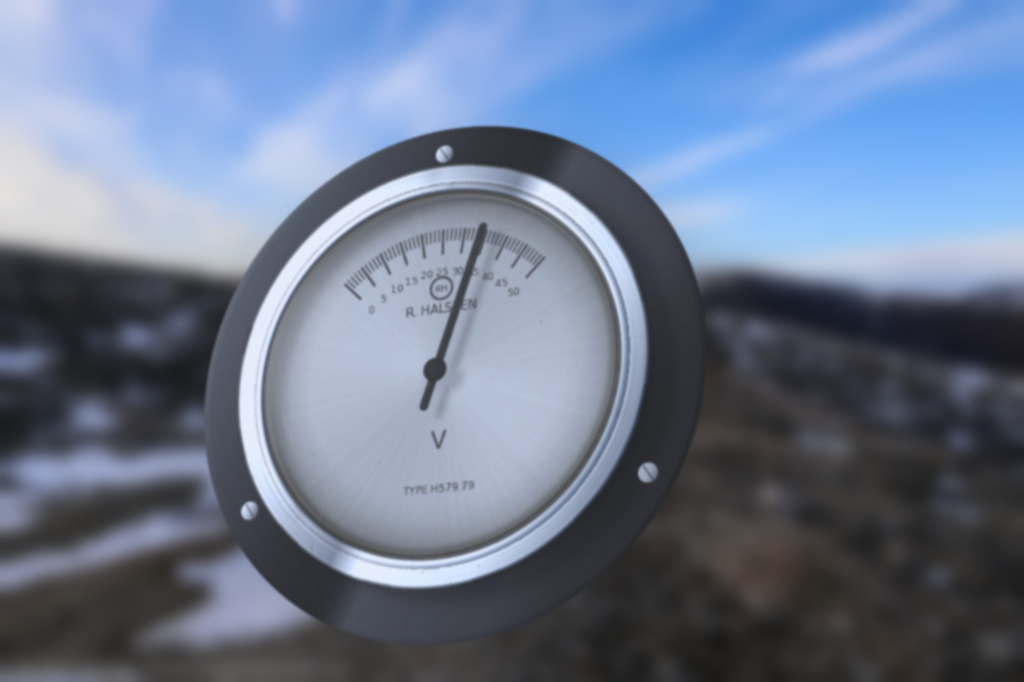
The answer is {"value": 35, "unit": "V"}
